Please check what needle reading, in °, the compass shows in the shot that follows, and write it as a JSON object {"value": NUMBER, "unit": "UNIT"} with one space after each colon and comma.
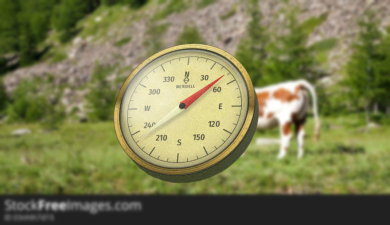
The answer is {"value": 50, "unit": "°"}
